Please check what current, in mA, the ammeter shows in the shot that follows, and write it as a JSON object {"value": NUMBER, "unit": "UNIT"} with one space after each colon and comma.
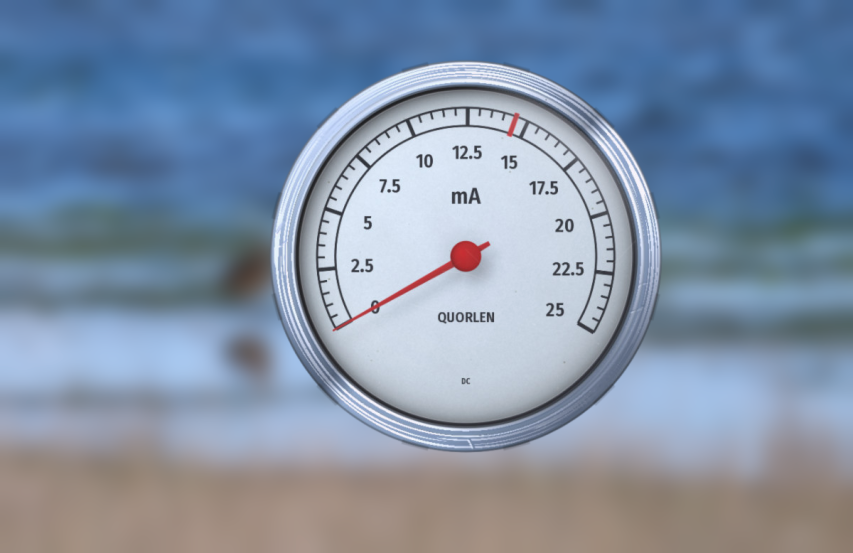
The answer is {"value": 0, "unit": "mA"}
